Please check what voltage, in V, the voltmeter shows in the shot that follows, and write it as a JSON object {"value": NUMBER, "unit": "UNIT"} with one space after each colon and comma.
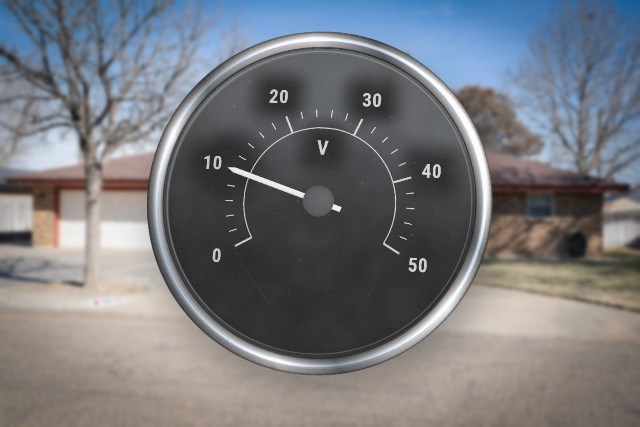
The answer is {"value": 10, "unit": "V"}
